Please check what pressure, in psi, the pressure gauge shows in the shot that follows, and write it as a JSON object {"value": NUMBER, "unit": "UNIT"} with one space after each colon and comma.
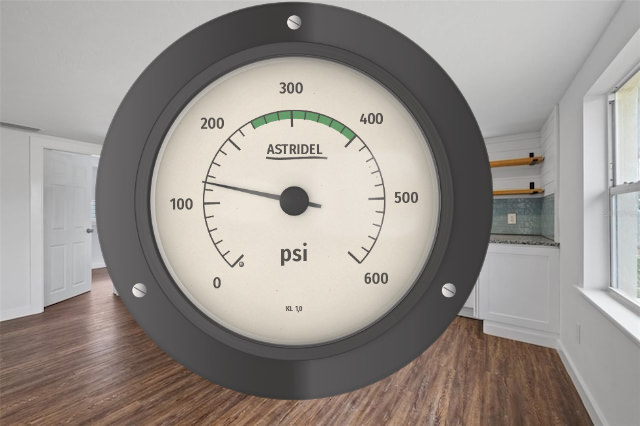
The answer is {"value": 130, "unit": "psi"}
